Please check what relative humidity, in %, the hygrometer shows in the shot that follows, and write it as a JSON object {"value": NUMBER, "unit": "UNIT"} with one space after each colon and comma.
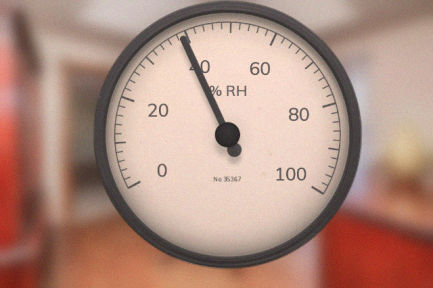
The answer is {"value": 39, "unit": "%"}
